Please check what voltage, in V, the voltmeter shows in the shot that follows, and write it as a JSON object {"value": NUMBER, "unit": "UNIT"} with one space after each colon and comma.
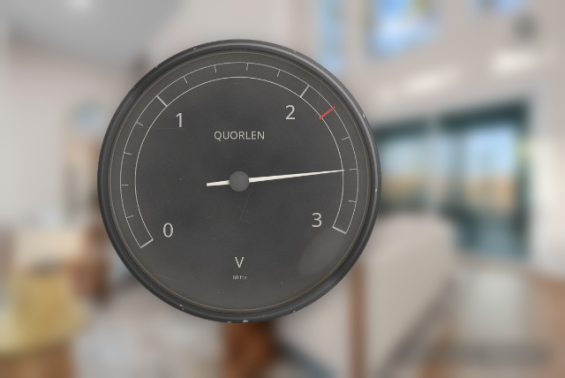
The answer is {"value": 2.6, "unit": "V"}
